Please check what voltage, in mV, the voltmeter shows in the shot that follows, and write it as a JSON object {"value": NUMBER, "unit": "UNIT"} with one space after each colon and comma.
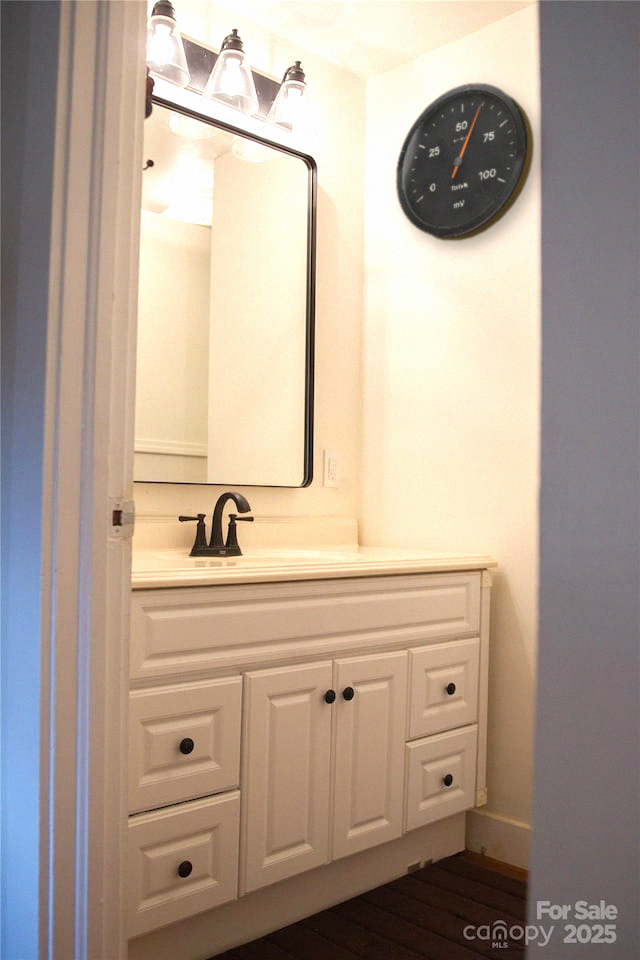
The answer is {"value": 60, "unit": "mV"}
